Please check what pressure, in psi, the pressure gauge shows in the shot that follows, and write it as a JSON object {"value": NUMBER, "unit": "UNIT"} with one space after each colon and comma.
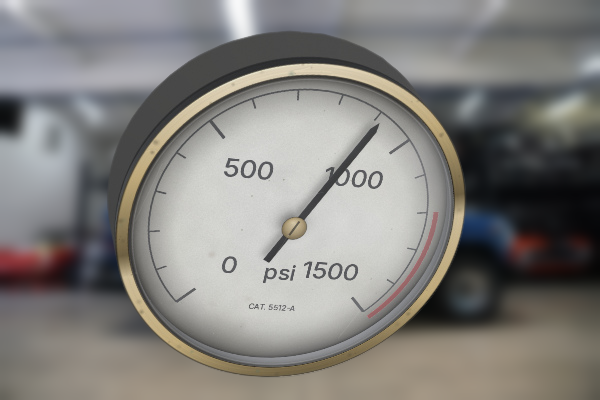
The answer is {"value": 900, "unit": "psi"}
